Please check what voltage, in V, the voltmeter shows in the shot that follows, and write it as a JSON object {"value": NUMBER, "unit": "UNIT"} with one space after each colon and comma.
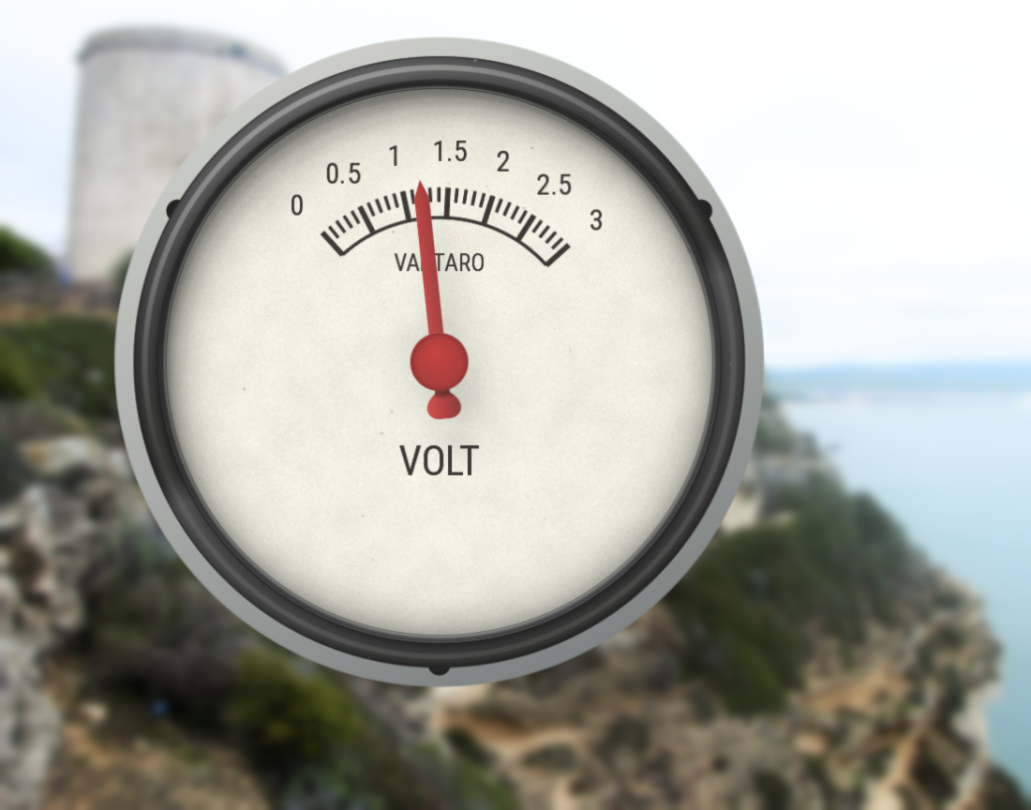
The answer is {"value": 1.2, "unit": "V"}
